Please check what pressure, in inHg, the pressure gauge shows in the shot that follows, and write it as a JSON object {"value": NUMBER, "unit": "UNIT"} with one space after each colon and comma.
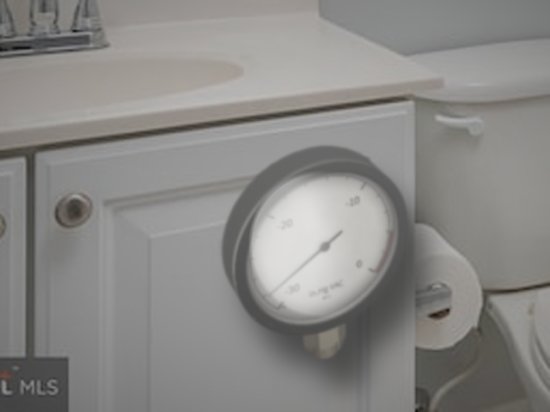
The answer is {"value": -28, "unit": "inHg"}
